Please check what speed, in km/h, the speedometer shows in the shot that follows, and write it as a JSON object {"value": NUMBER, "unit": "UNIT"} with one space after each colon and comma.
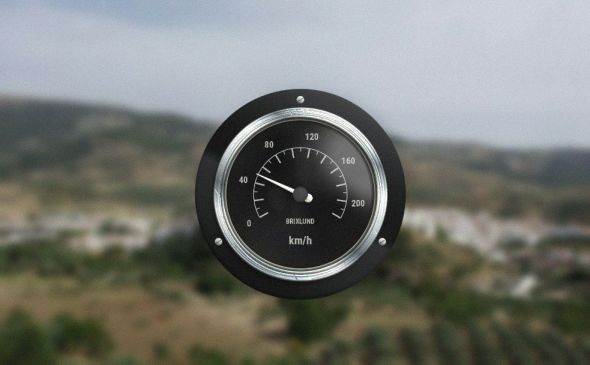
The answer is {"value": 50, "unit": "km/h"}
